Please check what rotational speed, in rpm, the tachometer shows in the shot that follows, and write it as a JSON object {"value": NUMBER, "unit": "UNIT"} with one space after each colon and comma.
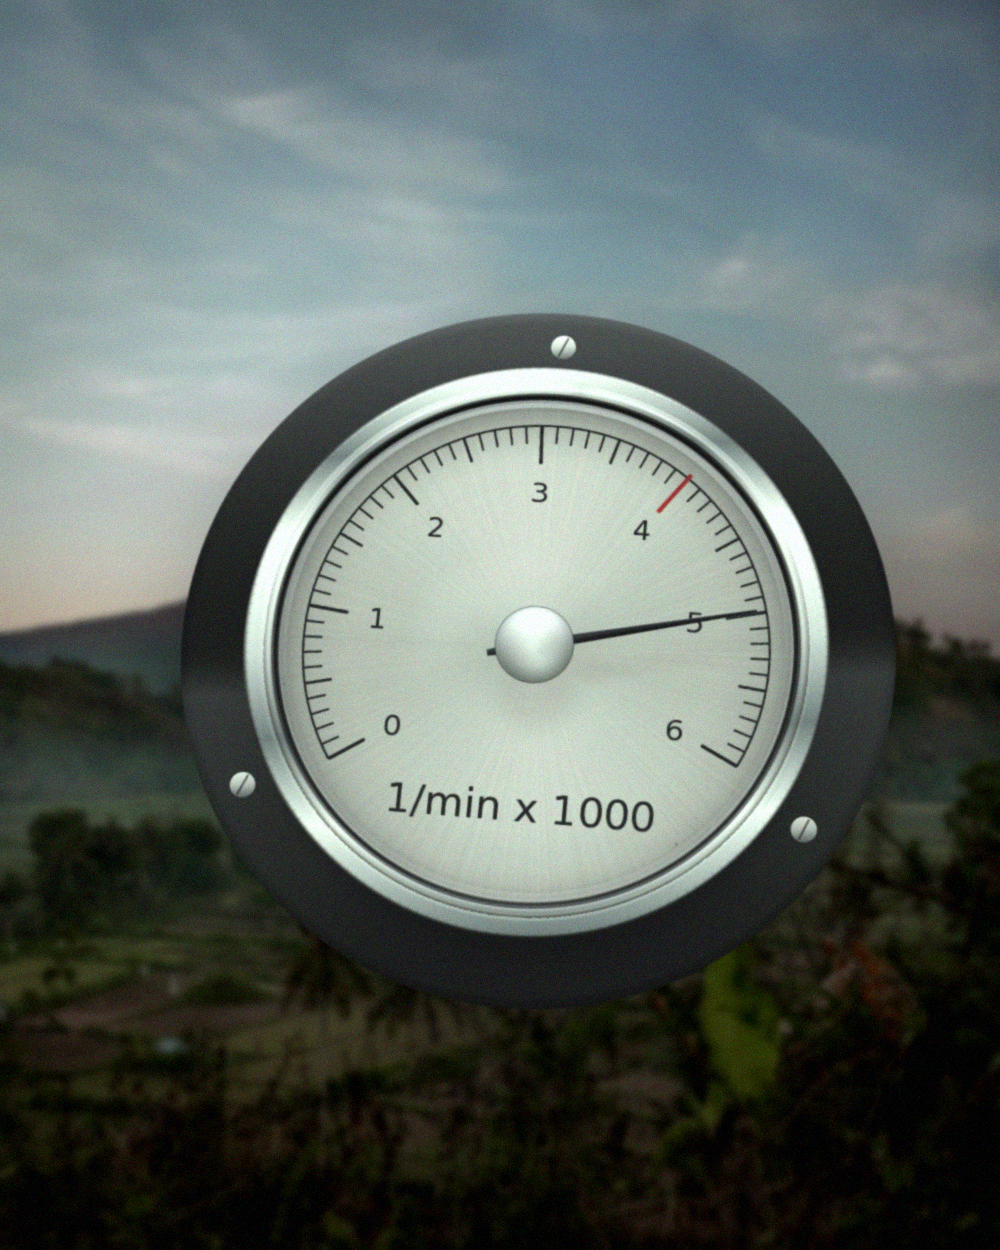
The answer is {"value": 5000, "unit": "rpm"}
